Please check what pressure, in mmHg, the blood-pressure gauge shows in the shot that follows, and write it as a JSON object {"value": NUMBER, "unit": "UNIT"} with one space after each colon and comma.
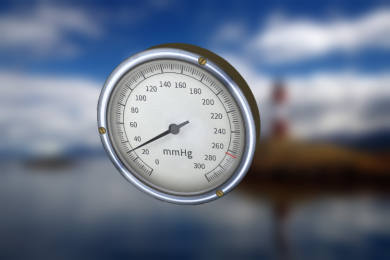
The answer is {"value": 30, "unit": "mmHg"}
